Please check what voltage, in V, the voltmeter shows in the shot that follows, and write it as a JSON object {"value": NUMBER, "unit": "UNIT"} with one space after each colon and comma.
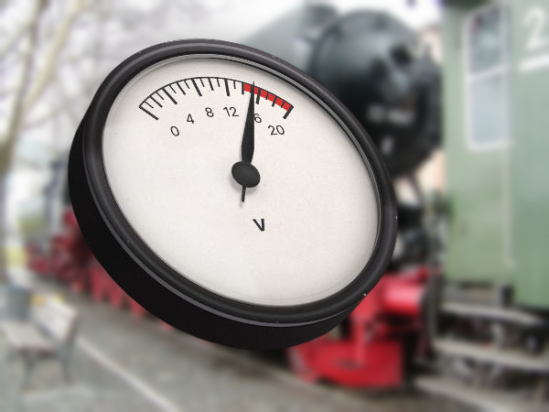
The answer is {"value": 15, "unit": "V"}
